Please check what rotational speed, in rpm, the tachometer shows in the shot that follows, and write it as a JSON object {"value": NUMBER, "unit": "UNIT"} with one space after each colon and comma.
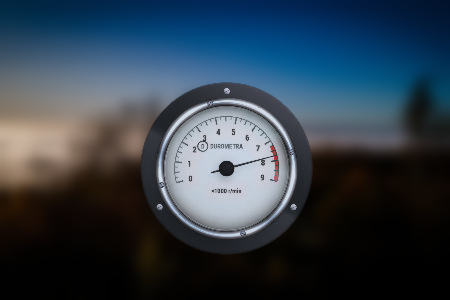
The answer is {"value": 7750, "unit": "rpm"}
